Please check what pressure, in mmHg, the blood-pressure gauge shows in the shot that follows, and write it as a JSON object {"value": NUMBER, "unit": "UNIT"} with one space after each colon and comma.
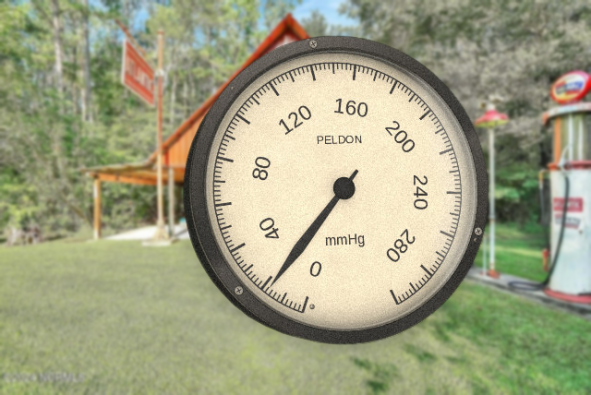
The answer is {"value": 18, "unit": "mmHg"}
